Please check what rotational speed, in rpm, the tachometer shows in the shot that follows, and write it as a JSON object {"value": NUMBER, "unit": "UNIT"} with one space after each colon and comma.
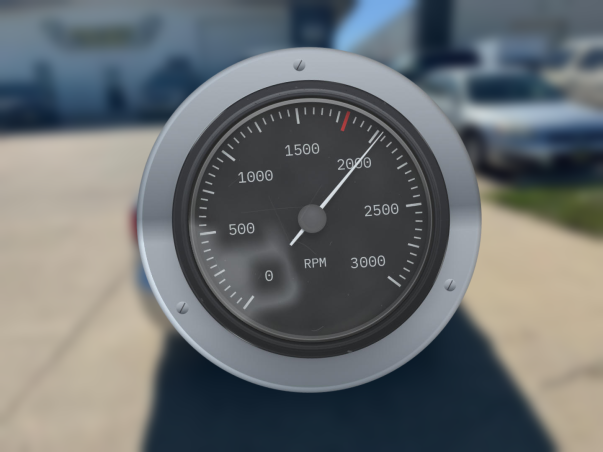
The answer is {"value": 2025, "unit": "rpm"}
